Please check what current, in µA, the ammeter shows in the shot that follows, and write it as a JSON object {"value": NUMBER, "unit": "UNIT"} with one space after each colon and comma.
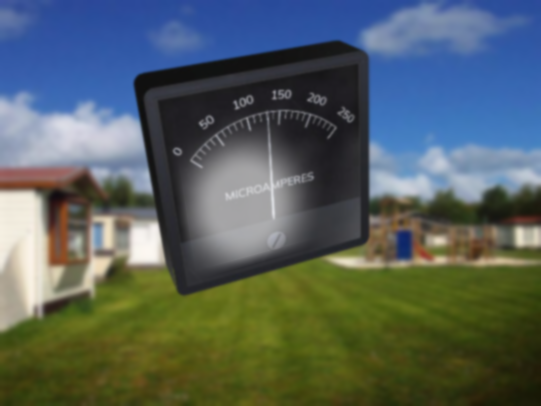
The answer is {"value": 130, "unit": "µA"}
